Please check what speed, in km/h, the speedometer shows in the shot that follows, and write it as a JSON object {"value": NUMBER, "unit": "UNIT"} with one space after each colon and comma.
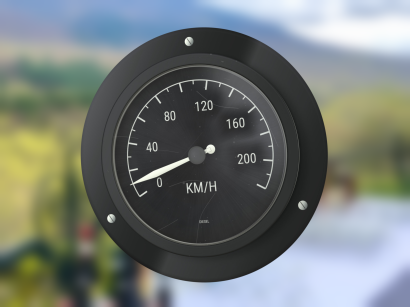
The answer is {"value": 10, "unit": "km/h"}
